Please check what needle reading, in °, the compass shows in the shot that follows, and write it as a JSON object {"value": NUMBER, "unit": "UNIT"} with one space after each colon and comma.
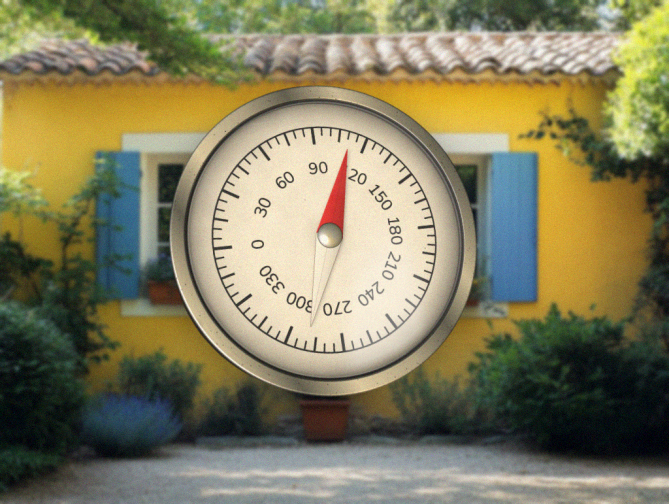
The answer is {"value": 110, "unit": "°"}
